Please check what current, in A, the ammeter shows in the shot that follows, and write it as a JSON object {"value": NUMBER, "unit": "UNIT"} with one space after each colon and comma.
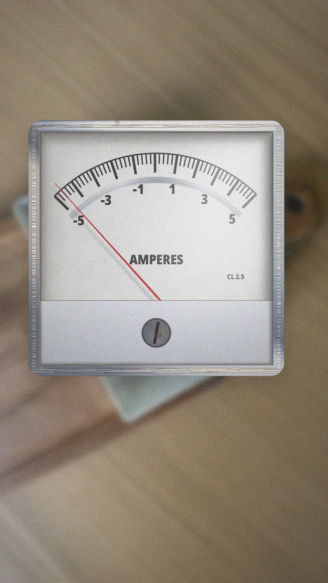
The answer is {"value": -4.6, "unit": "A"}
